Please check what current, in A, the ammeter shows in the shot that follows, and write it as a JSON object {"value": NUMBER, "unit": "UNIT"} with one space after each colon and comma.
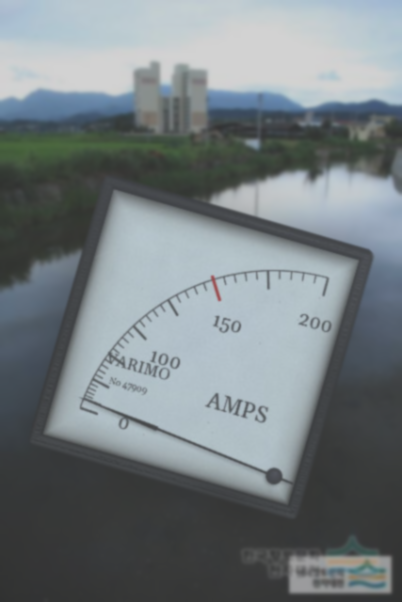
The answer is {"value": 25, "unit": "A"}
